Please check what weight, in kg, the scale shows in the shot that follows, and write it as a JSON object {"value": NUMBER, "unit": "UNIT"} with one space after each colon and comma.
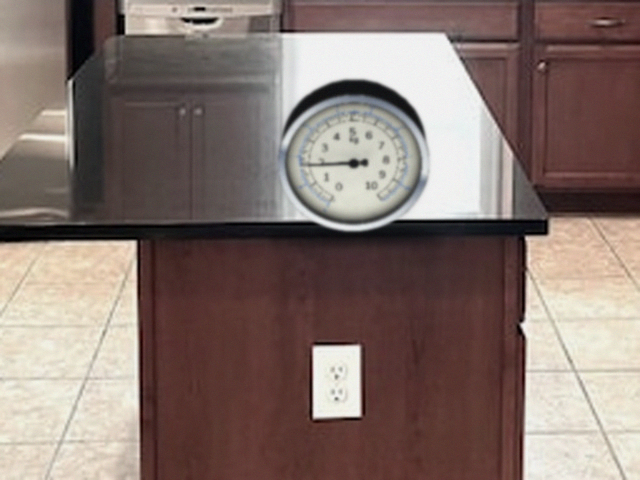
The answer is {"value": 2, "unit": "kg"}
